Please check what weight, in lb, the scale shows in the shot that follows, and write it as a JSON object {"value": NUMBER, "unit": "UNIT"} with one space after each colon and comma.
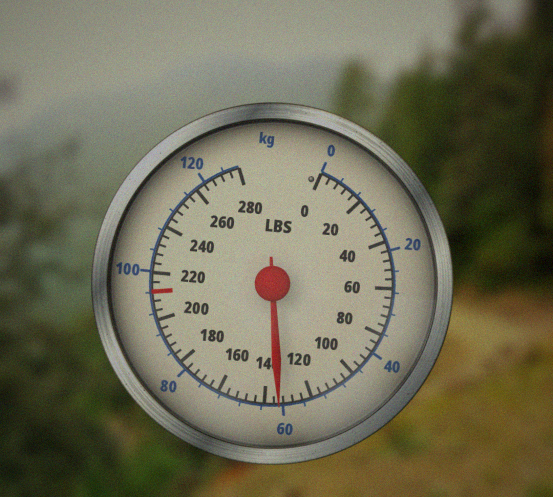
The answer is {"value": 134, "unit": "lb"}
